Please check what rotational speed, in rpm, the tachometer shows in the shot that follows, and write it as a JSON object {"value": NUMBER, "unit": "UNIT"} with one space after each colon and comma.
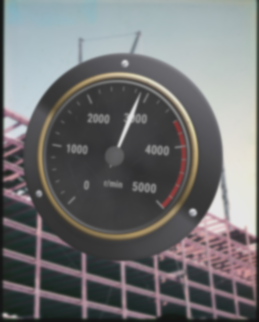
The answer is {"value": 2900, "unit": "rpm"}
